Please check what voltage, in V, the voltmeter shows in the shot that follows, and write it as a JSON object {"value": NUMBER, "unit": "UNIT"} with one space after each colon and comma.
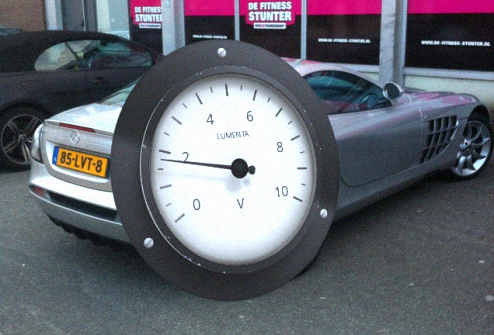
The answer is {"value": 1.75, "unit": "V"}
